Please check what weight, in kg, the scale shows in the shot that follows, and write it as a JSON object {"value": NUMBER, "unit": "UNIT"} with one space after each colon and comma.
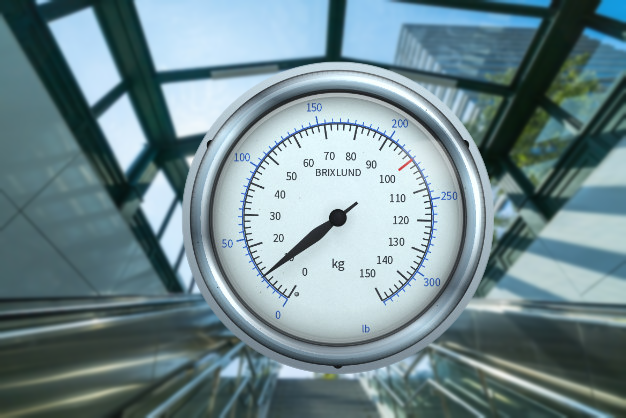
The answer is {"value": 10, "unit": "kg"}
